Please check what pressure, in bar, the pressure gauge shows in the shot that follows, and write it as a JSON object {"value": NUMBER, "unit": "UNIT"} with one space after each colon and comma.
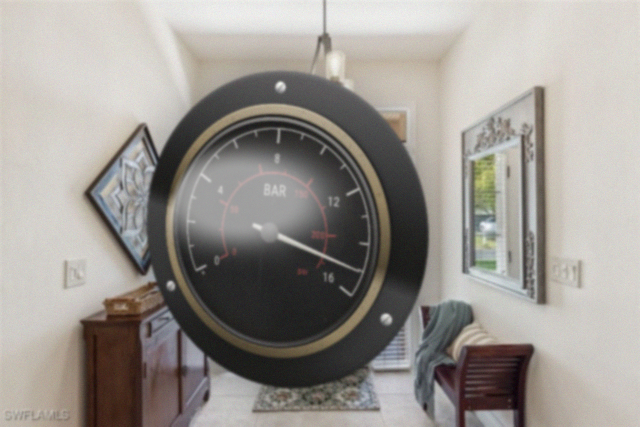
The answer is {"value": 15, "unit": "bar"}
